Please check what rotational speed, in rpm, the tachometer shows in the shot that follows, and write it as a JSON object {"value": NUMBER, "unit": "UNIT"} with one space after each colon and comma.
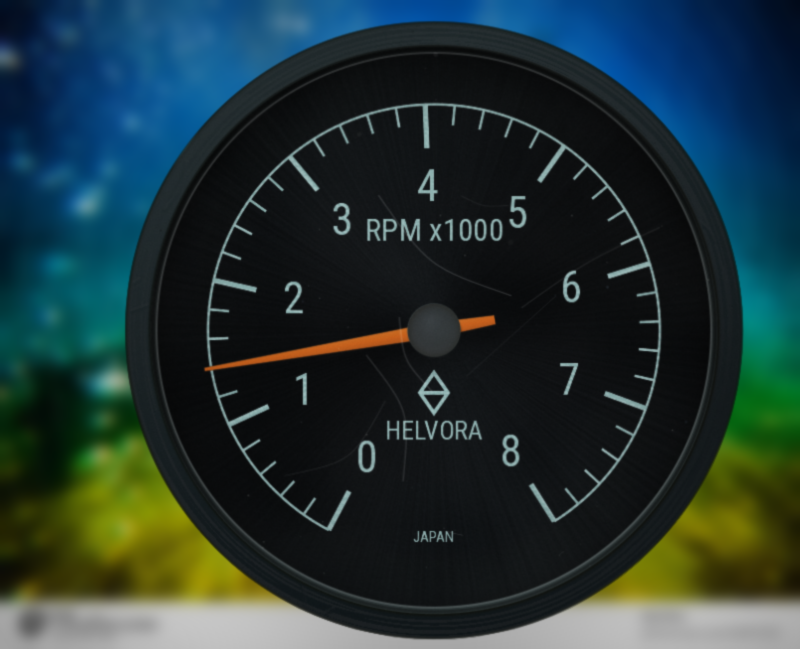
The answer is {"value": 1400, "unit": "rpm"}
